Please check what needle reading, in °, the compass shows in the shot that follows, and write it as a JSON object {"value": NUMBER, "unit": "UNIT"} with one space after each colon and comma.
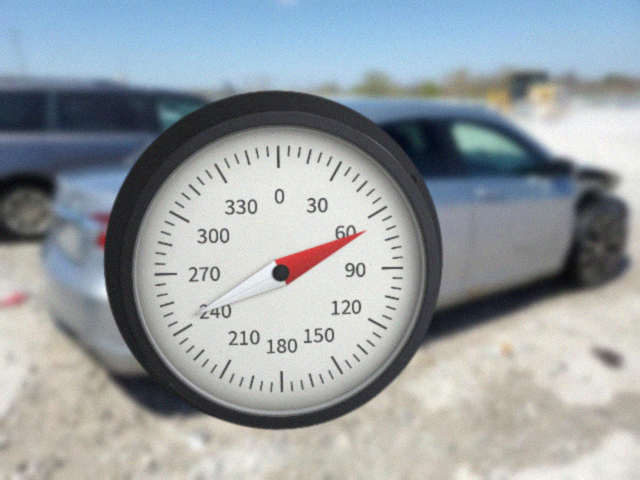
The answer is {"value": 65, "unit": "°"}
